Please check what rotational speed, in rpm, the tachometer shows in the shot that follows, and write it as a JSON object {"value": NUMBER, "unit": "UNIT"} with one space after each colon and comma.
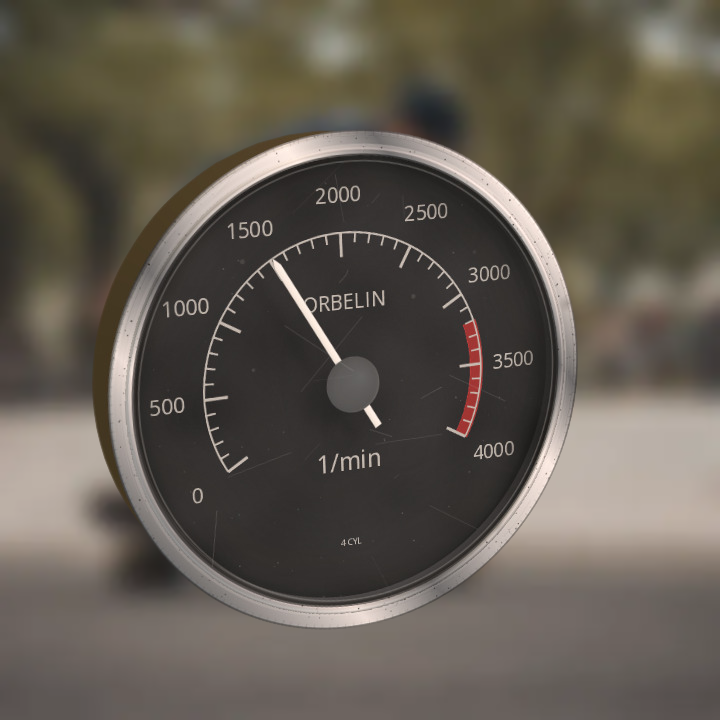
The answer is {"value": 1500, "unit": "rpm"}
